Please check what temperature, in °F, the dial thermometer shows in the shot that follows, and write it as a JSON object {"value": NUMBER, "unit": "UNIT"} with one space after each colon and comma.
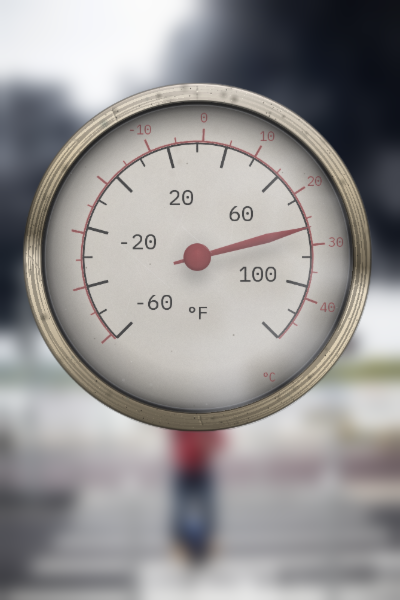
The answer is {"value": 80, "unit": "°F"}
